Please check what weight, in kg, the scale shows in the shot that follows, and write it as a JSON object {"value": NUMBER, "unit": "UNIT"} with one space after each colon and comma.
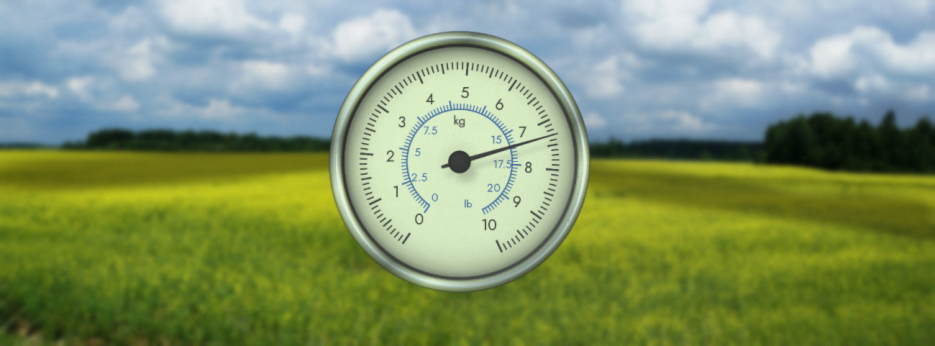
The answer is {"value": 7.3, "unit": "kg"}
